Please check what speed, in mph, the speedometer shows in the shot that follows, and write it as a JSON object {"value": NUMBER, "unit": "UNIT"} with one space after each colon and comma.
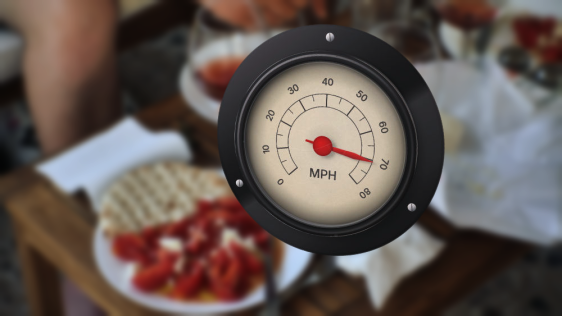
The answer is {"value": 70, "unit": "mph"}
